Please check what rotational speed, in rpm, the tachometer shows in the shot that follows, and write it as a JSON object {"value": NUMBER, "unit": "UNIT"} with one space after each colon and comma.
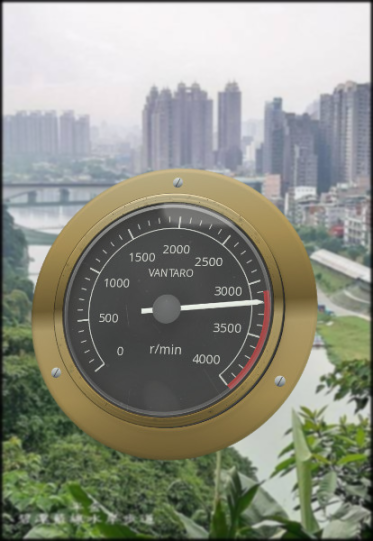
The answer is {"value": 3200, "unit": "rpm"}
